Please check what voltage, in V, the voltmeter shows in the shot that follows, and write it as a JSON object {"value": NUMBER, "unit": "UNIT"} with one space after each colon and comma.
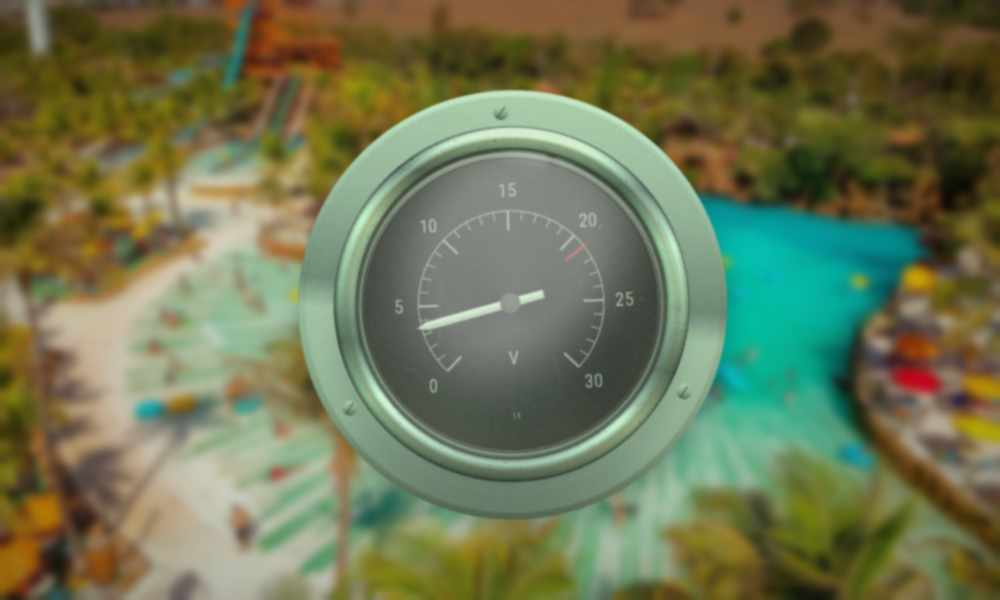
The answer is {"value": 3.5, "unit": "V"}
